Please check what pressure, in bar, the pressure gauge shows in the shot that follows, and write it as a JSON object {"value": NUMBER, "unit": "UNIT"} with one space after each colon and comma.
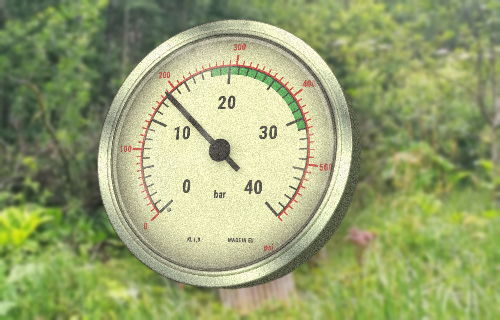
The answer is {"value": 13, "unit": "bar"}
